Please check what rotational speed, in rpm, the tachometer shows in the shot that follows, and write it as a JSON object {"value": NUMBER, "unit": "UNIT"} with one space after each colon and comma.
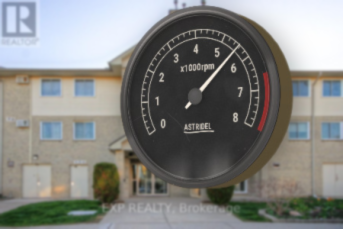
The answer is {"value": 5600, "unit": "rpm"}
